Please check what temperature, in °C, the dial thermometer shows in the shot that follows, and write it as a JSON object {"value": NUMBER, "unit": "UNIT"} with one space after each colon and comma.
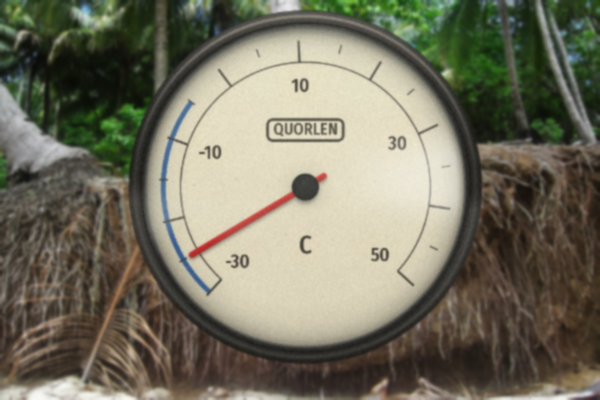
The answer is {"value": -25, "unit": "°C"}
